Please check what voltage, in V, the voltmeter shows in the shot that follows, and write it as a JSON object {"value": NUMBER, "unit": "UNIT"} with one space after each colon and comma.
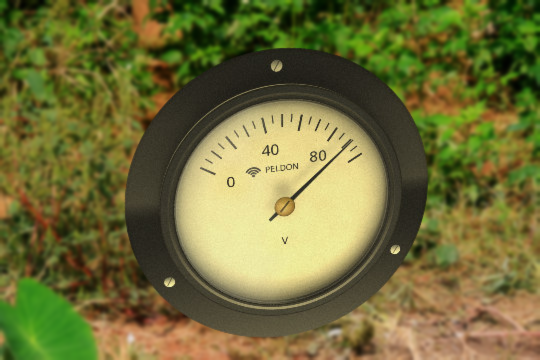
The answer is {"value": 90, "unit": "V"}
